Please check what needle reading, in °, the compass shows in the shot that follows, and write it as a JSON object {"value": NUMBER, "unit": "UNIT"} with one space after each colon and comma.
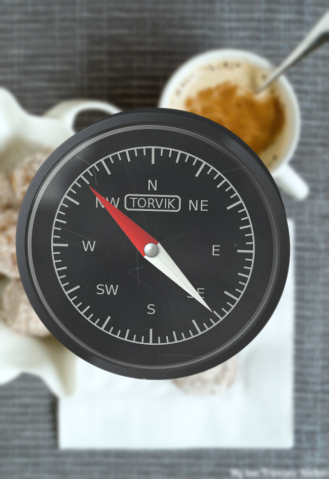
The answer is {"value": 315, "unit": "°"}
